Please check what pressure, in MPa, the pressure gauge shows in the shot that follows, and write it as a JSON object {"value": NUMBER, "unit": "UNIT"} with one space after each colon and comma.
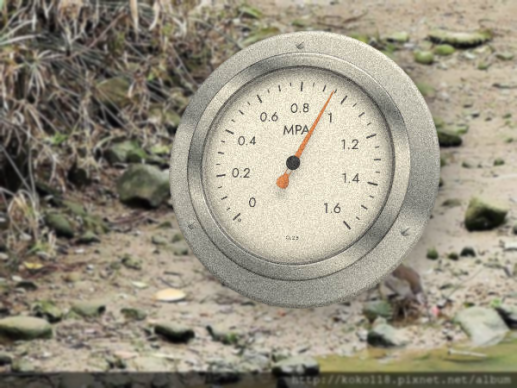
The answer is {"value": 0.95, "unit": "MPa"}
